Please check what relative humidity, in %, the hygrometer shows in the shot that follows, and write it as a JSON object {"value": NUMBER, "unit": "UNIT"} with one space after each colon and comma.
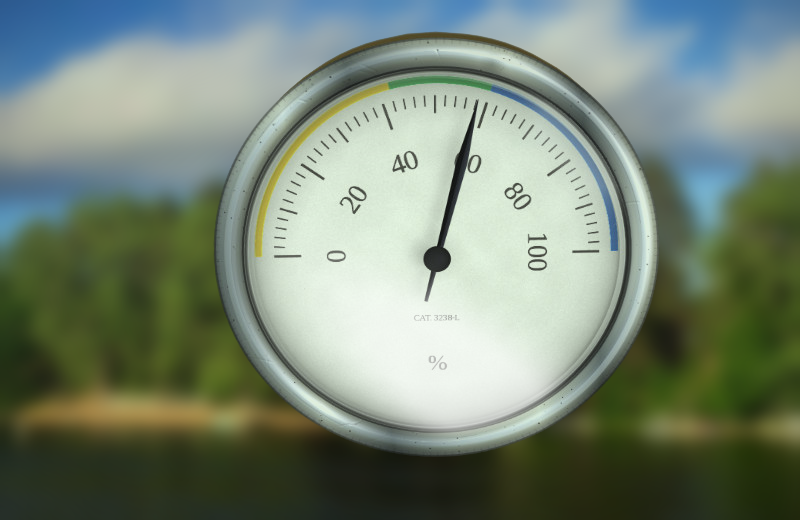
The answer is {"value": 58, "unit": "%"}
